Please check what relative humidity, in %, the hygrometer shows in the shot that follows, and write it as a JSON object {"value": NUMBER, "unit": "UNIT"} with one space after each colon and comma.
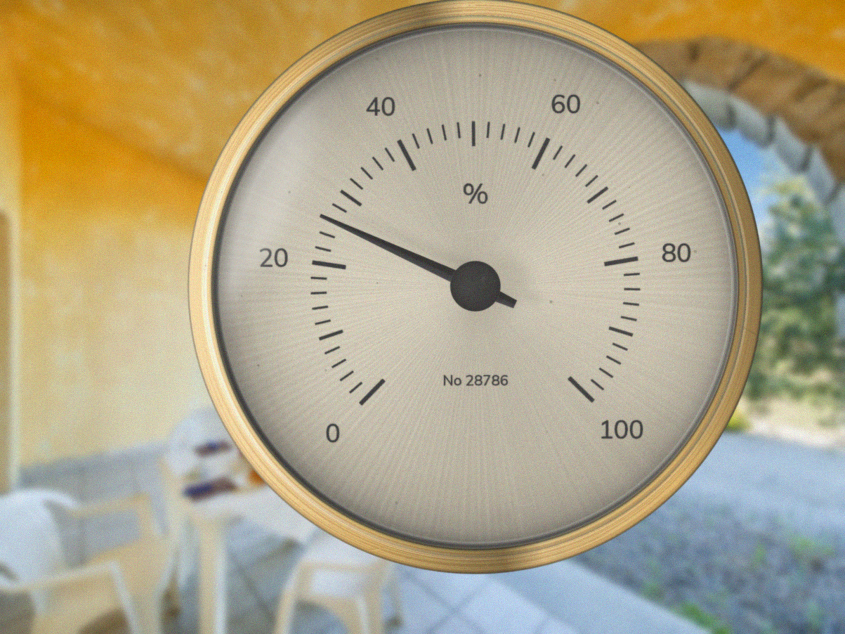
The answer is {"value": 26, "unit": "%"}
